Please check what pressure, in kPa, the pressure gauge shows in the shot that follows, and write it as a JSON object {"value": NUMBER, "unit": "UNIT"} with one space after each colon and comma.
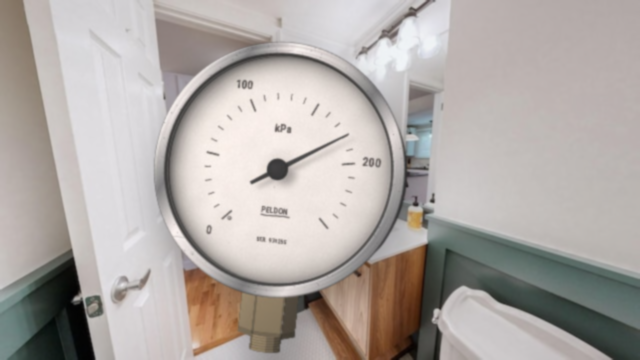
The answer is {"value": 180, "unit": "kPa"}
